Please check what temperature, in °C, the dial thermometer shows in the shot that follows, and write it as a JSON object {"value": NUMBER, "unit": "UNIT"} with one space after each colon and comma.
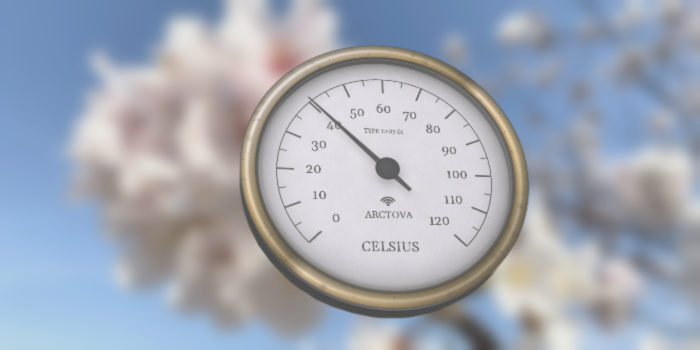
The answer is {"value": 40, "unit": "°C"}
